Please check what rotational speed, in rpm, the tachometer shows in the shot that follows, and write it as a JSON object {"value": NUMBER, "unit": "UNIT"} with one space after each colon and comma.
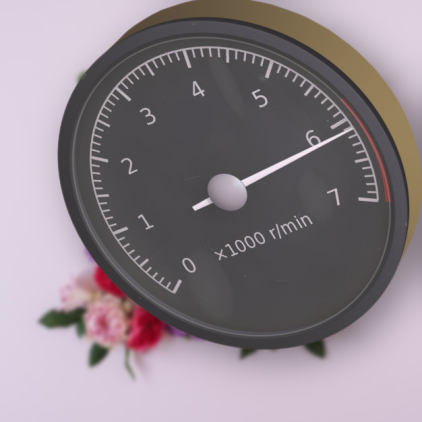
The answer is {"value": 6100, "unit": "rpm"}
